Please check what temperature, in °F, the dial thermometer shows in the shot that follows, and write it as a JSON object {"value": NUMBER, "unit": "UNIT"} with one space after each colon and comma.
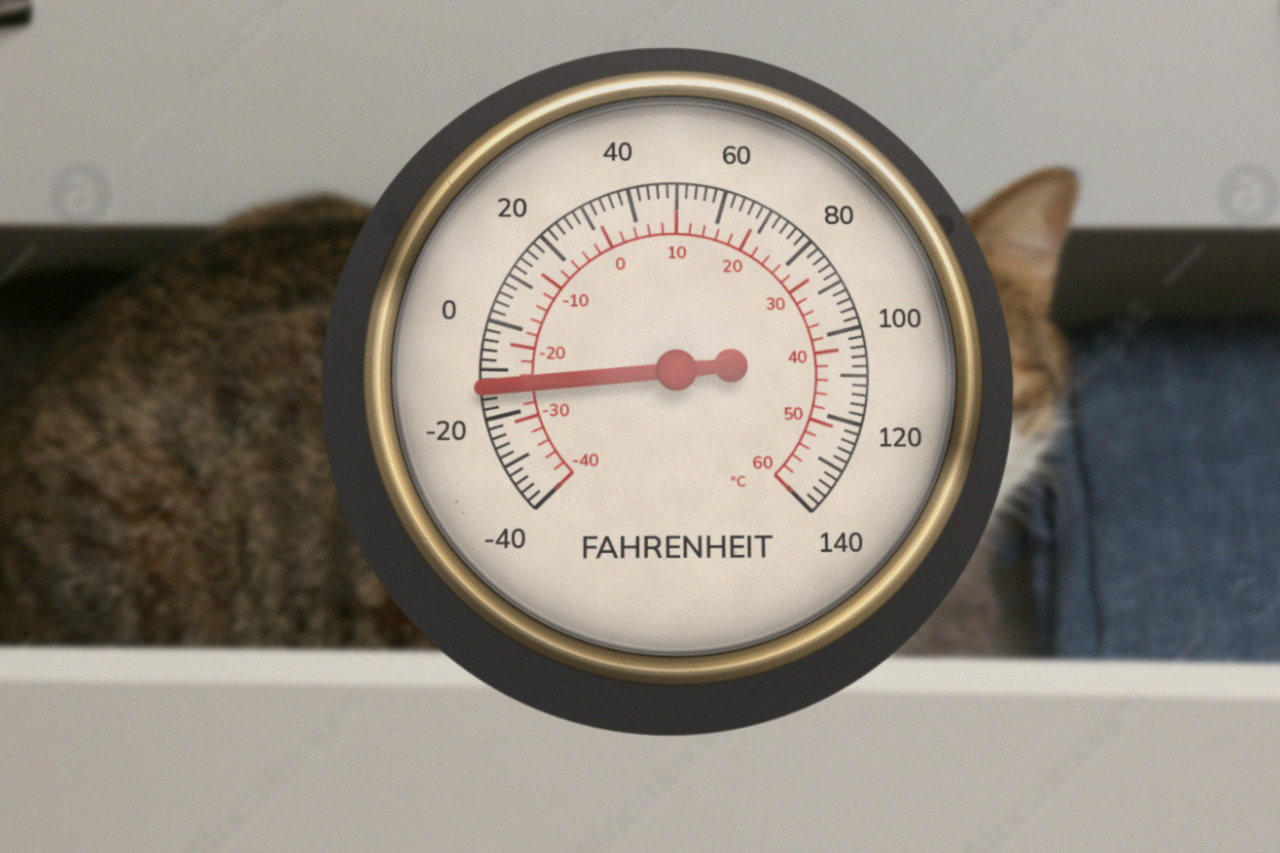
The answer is {"value": -14, "unit": "°F"}
